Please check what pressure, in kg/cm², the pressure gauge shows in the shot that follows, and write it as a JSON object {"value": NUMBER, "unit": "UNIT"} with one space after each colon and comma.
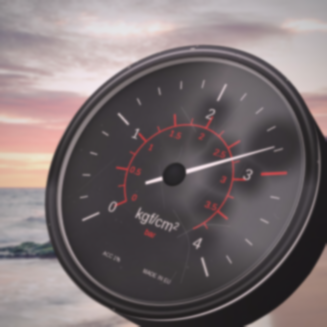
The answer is {"value": 2.8, "unit": "kg/cm²"}
